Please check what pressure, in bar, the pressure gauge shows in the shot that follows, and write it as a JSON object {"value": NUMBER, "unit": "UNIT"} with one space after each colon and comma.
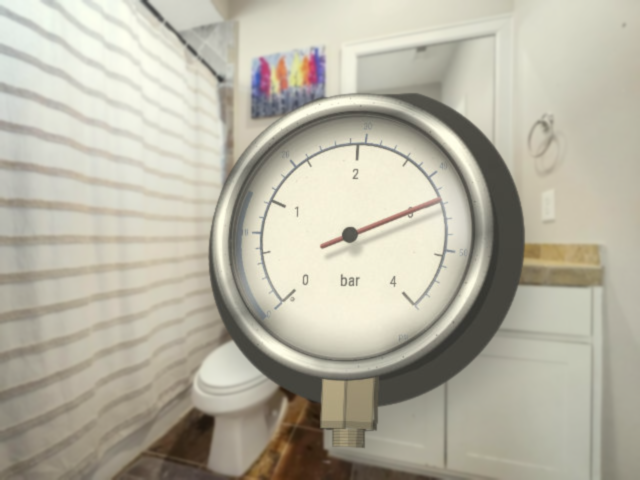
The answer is {"value": 3, "unit": "bar"}
